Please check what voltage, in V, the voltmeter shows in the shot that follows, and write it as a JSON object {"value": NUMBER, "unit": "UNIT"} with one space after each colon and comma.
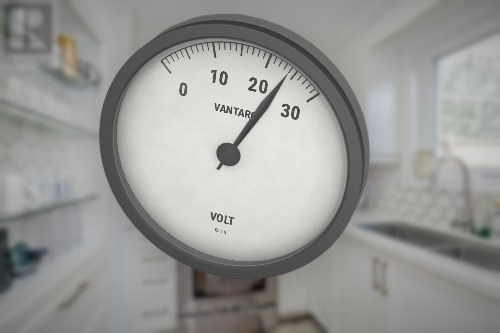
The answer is {"value": 24, "unit": "V"}
